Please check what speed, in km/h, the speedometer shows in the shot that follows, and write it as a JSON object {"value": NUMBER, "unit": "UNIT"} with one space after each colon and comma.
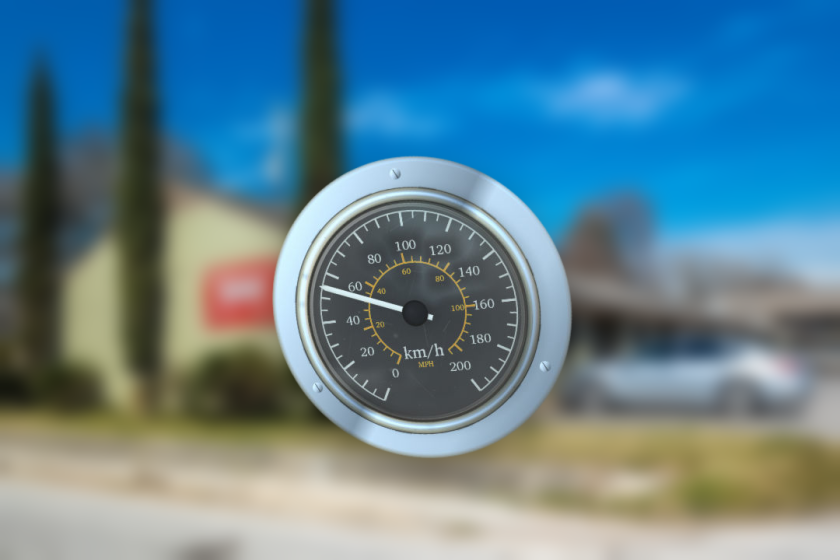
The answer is {"value": 55, "unit": "km/h"}
